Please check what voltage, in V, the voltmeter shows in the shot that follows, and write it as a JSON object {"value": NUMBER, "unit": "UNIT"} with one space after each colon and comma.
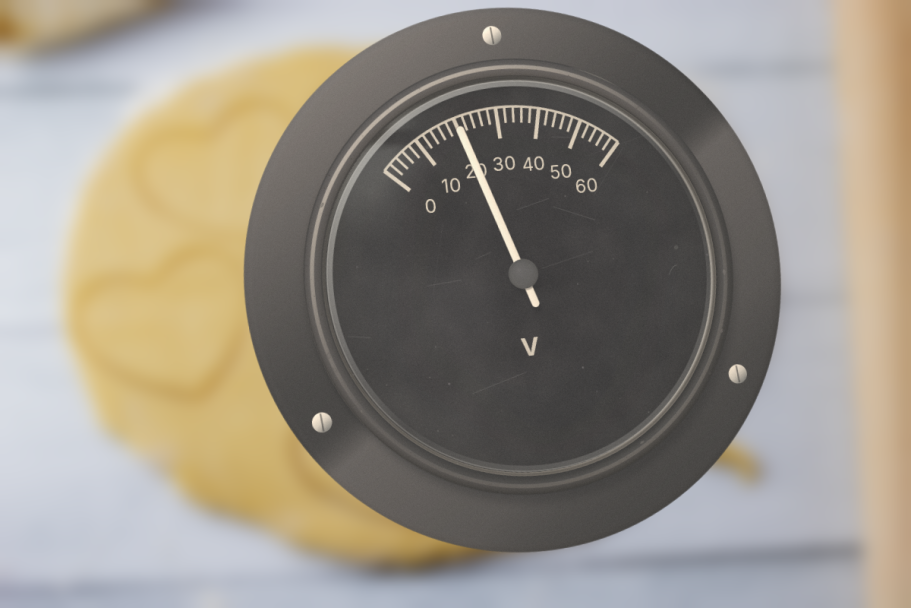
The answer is {"value": 20, "unit": "V"}
